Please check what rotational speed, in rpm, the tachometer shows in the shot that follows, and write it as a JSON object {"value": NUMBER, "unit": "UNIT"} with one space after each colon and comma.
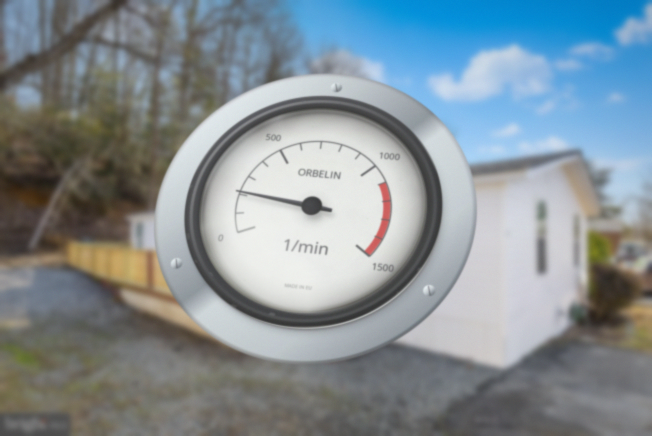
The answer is {"value": 200, "unit": "rpm"}
